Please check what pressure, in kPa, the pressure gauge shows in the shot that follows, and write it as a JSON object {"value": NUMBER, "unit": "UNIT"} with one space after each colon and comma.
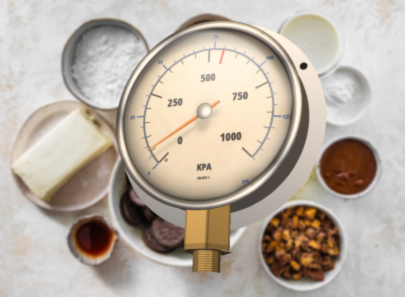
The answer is {"value": 50, "unit": "kPa"}
